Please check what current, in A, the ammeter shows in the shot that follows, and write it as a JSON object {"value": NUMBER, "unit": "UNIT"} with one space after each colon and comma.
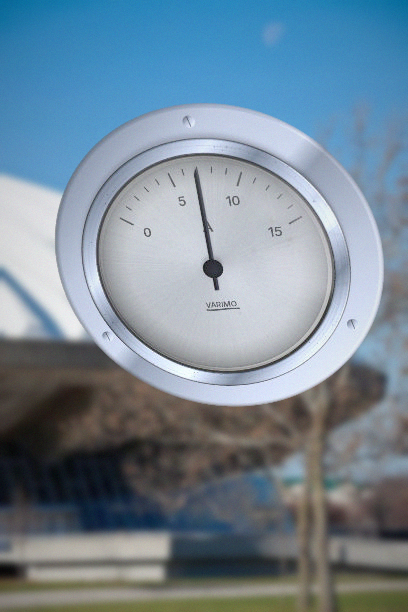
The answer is {"value": 7, "unit": "A"}
